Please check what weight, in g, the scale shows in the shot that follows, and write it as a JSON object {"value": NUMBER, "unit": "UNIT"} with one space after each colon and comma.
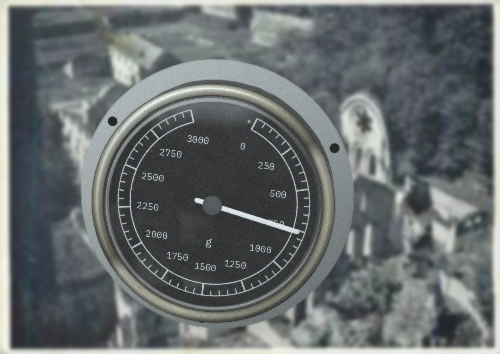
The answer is {"value": 750, "unit": "g"}
